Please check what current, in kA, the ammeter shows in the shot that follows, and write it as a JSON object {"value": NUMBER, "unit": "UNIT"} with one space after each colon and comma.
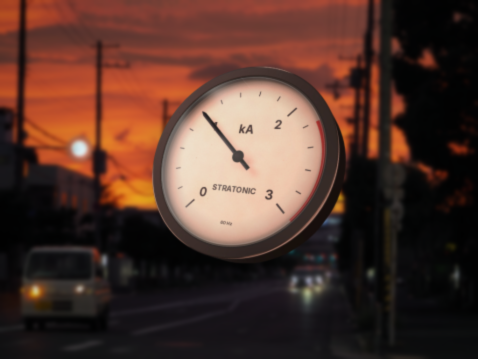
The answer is {"value": 1, "unit": "kA"}
